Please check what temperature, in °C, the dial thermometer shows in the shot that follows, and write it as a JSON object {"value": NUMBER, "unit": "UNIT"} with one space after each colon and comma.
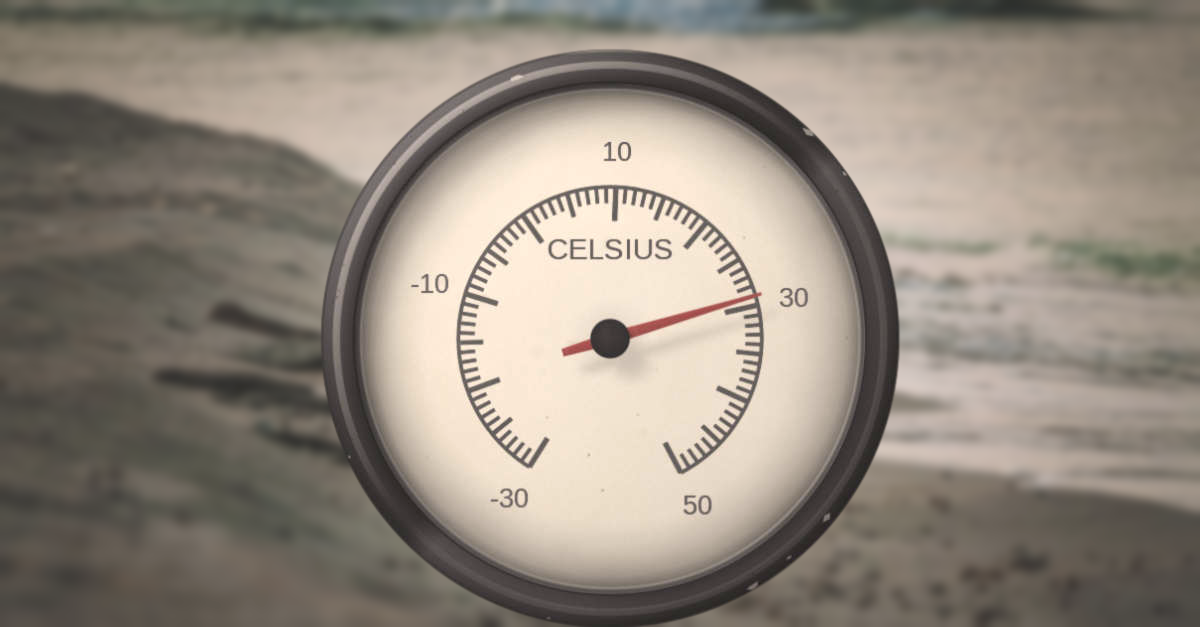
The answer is {"value": 29, "unit": "°C"}
